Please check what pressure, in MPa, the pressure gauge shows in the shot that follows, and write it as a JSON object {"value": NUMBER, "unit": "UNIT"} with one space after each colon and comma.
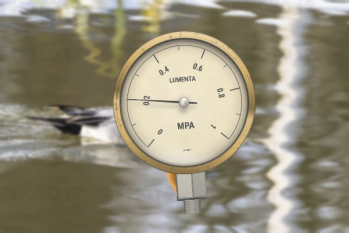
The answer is {"value": 0.2, "unit": "MPa"}
